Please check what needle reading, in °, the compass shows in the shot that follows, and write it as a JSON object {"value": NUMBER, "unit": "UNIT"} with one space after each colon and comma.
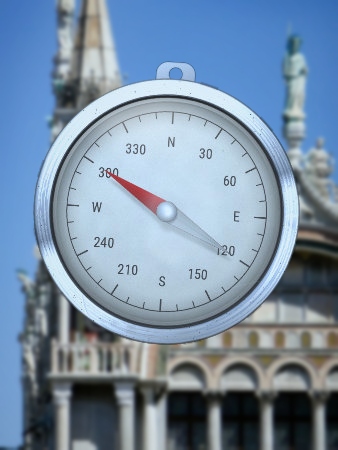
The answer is {"value": 300, "unit": "°"}
